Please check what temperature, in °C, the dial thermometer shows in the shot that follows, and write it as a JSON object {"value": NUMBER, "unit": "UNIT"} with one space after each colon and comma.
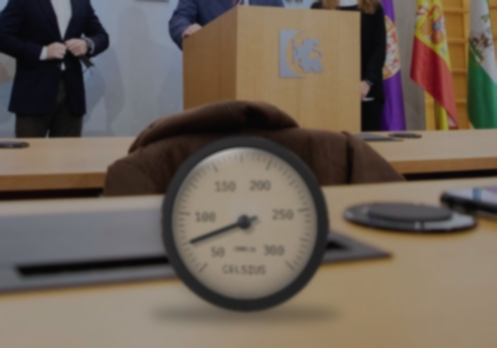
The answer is {"value": 75, "unit": "°C"}
